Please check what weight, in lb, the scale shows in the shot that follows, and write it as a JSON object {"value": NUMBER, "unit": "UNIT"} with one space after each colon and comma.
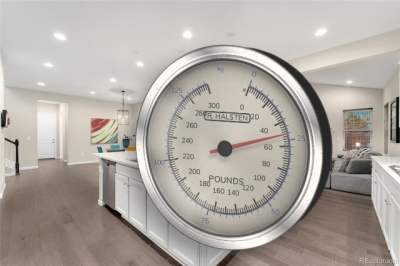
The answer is {"value": 50, "unit": "lb"}
